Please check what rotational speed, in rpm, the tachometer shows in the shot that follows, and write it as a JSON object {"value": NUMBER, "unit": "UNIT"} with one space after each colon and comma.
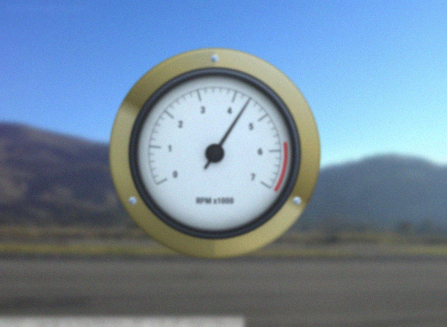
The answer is {"value": 4400, "unit": "rpm"}
